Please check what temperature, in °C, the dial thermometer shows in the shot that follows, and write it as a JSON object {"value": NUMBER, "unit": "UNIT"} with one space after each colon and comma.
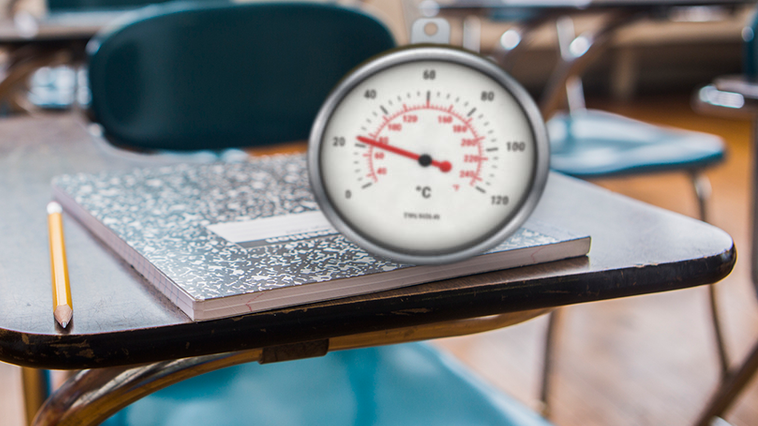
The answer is {"value": 24, "unit": "°C"}
